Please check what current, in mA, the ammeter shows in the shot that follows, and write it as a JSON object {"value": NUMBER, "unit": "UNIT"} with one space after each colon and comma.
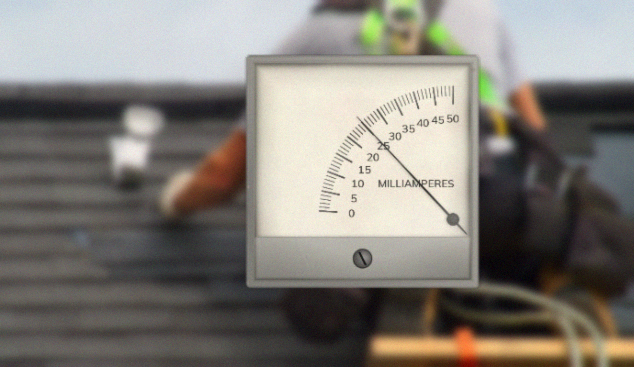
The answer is {"value": 25, "unit": "mA"}
